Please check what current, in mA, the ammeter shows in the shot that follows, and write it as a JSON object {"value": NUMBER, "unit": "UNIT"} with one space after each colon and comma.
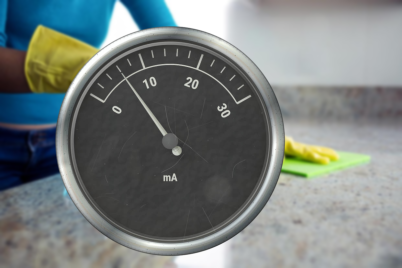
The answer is {"value": 6, "unit": "mA"}
